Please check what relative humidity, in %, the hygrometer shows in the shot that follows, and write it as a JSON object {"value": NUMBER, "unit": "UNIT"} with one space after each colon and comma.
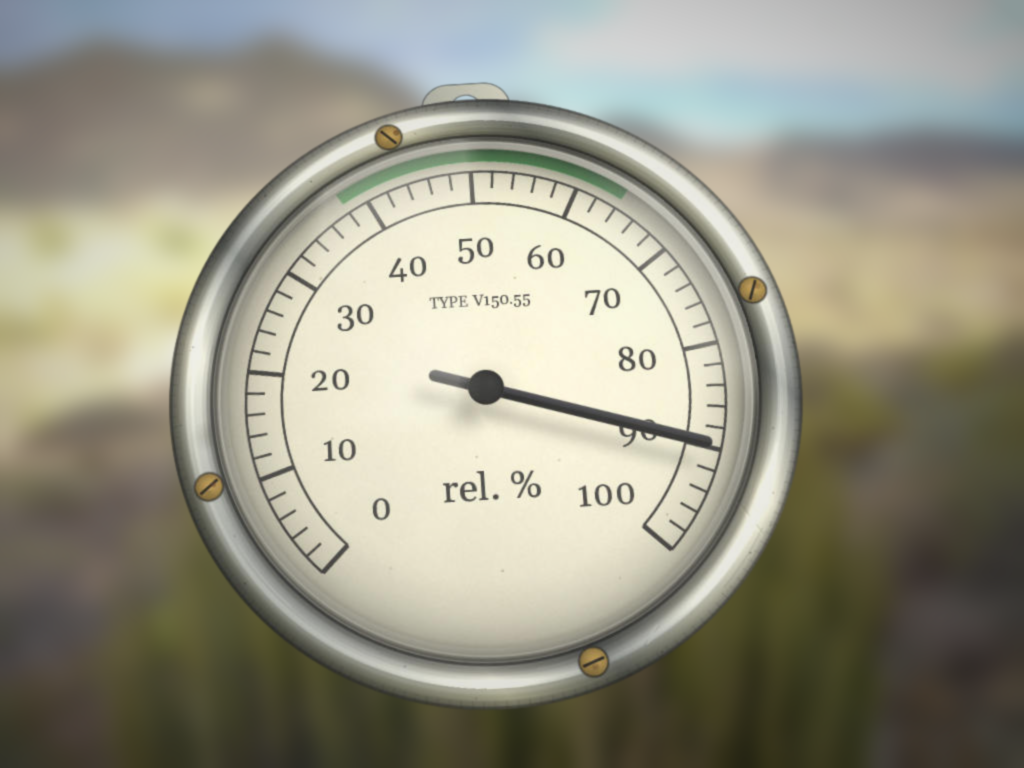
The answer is {"value": 90, "unit": "%"}
